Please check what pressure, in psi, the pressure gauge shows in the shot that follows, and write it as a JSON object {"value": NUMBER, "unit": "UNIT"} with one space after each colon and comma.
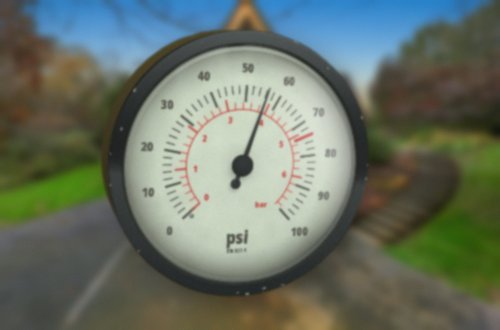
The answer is {"value": 56, "unit": "psi"}
